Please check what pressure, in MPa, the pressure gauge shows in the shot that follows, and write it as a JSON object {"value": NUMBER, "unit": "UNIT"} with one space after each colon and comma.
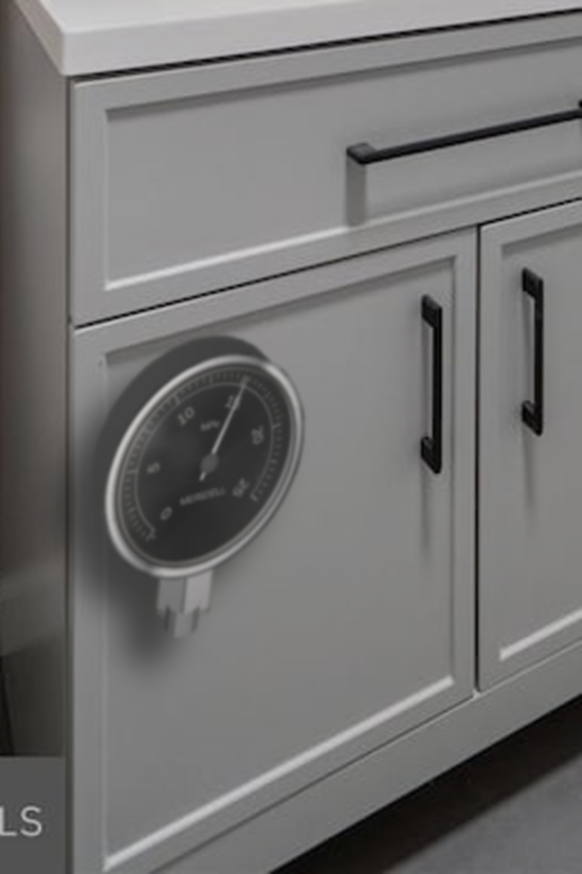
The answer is {"value": 15, "unit": "MPa"}
